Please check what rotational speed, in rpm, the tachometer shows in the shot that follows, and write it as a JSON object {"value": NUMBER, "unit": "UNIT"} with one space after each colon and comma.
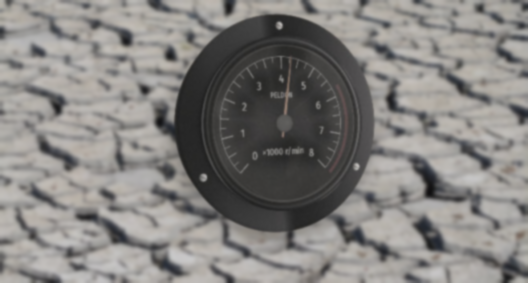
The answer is {"value": 4250, "unit": "rpm"}
